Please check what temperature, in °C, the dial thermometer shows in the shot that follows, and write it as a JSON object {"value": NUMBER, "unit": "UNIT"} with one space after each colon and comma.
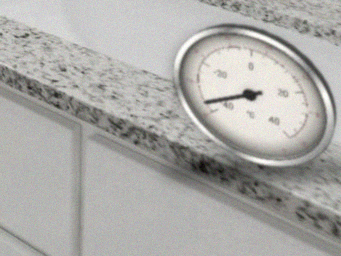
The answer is {"value": -36, "unit": "°C"}
